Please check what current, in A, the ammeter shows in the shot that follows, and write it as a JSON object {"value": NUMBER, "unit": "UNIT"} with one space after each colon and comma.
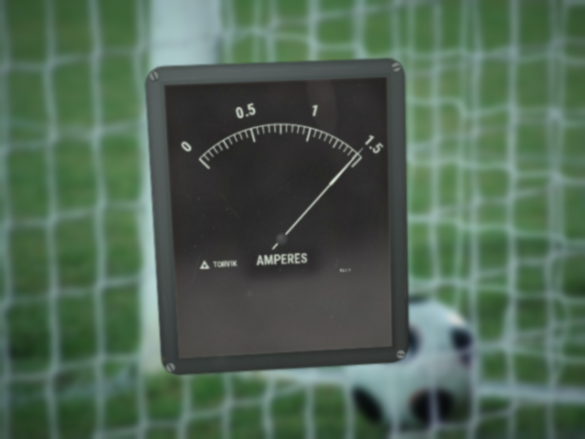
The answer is {"value": 1.45, "unit": "A"}
